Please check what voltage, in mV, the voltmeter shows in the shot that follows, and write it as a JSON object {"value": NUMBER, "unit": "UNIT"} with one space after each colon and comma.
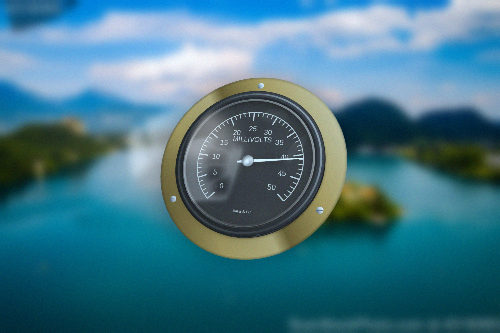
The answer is {"value": 41, "unit": "mV"}
